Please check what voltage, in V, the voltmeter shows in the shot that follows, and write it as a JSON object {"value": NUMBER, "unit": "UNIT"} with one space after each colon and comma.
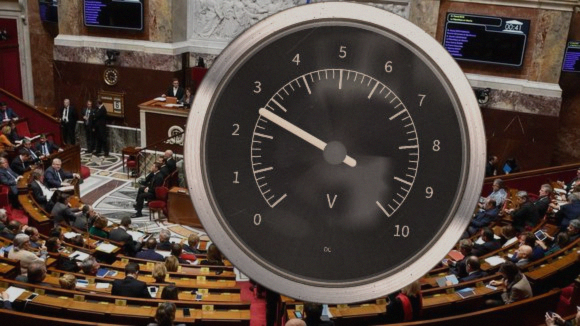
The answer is {"value": 2.6, "unit": "V"}
